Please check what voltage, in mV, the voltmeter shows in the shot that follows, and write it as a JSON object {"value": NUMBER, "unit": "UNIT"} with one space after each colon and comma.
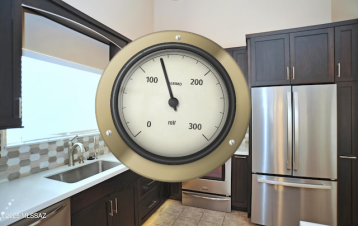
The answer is {"value": 130, "unit": "mV"}
